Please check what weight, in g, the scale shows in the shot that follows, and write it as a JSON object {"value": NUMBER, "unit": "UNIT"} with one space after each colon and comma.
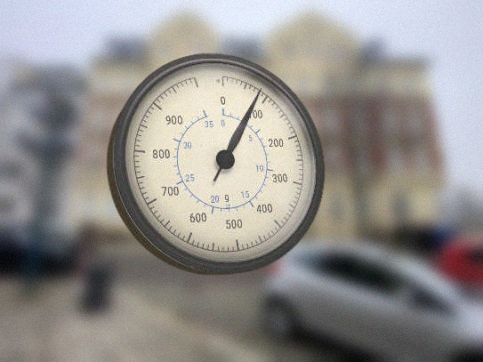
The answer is {"value": 80, "unit": "g"}
